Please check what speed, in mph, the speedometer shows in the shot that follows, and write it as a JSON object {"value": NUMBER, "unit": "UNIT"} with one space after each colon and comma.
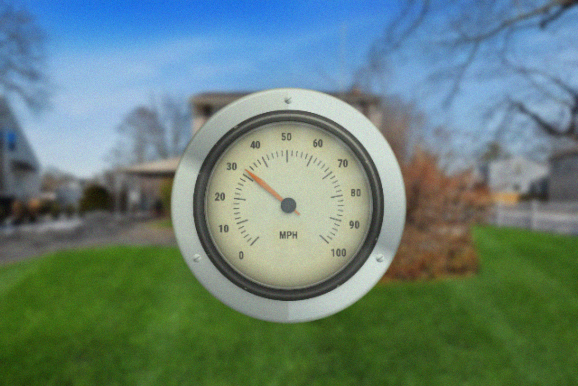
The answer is {"value": 32, "unit": "mph"}
